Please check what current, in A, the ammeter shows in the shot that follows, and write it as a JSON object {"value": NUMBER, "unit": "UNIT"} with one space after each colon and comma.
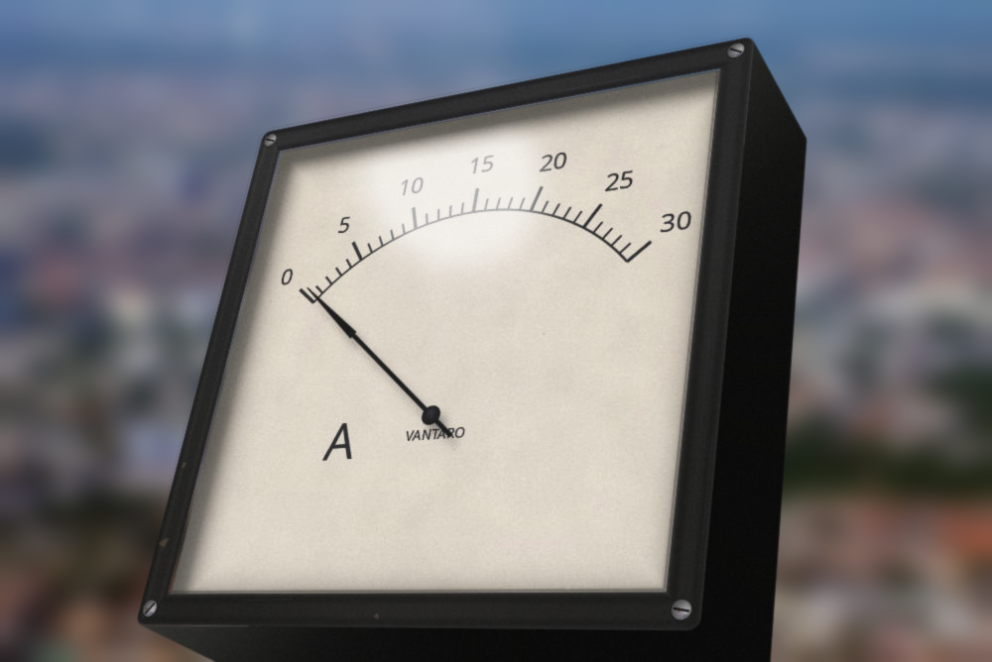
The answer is {"value": 0.5, "unit": "A"}
